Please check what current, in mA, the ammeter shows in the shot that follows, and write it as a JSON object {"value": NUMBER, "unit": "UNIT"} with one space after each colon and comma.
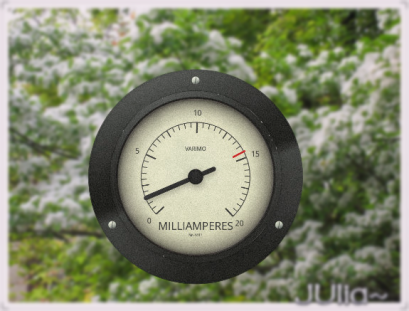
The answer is {"value": 1.5, "unit": "mA"}
